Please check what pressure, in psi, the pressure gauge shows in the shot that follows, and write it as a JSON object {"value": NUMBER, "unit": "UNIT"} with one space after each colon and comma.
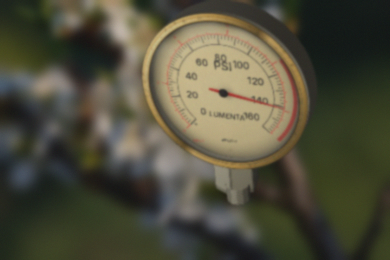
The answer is {"value": 140, "unit": "psi"}
